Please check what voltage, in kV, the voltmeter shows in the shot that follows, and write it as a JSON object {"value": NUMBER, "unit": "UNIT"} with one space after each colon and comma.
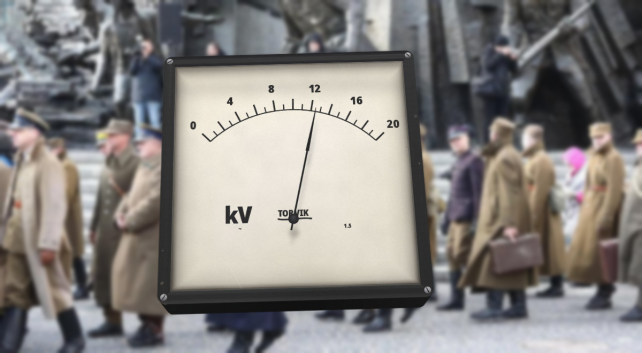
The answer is {"value": 12.5, "unit": "kV"}
